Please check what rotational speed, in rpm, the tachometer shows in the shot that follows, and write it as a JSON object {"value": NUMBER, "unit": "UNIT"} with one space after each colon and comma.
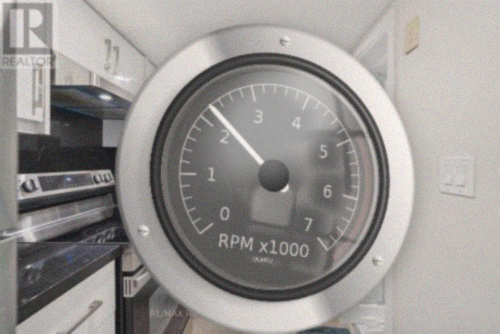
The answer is {"value": 2200, "unit": "rpm"}
